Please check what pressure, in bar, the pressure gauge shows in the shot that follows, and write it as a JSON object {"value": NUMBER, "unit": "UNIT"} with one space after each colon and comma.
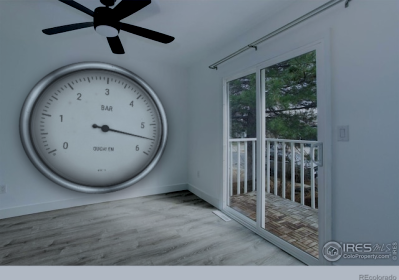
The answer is {"value": 5.5, "unit": "bar"}
